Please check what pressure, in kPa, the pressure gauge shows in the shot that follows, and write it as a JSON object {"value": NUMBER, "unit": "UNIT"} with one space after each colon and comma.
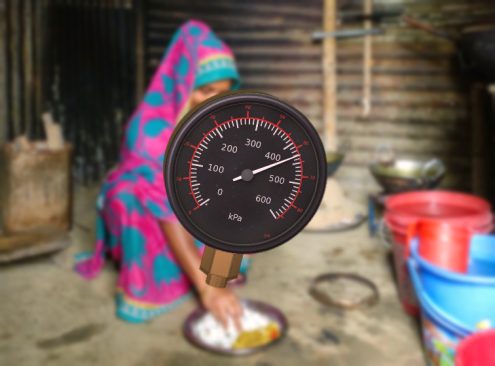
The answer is {"value": 430, "unit": "kPa"}
